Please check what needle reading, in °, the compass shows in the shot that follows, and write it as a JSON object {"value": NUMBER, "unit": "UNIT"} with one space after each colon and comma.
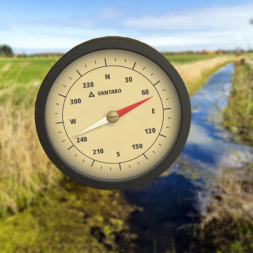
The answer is {"value": 70, "unit": "°"}
